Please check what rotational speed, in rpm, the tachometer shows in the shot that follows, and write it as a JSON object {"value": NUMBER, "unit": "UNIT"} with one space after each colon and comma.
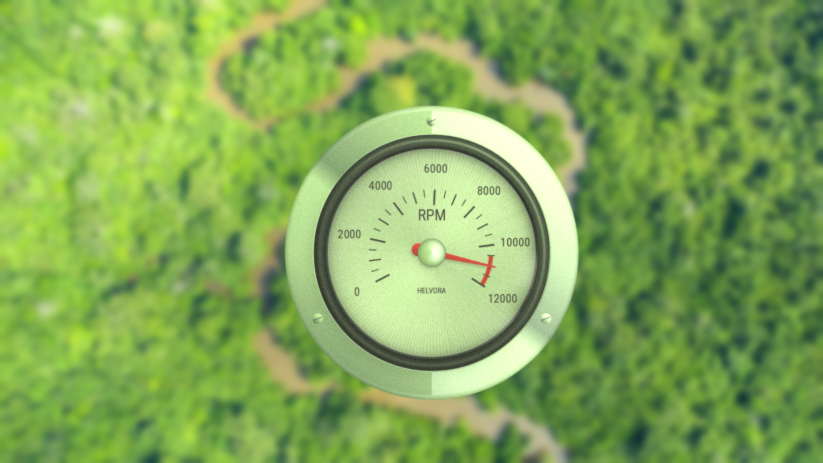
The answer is {"value": 11000, "unit": "rpm"}
